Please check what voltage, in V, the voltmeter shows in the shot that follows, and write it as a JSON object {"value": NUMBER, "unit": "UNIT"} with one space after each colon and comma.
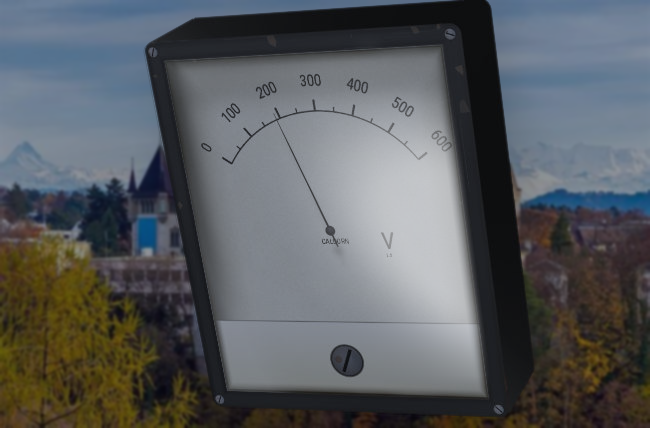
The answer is {"value": 200, "unit": "V"}
